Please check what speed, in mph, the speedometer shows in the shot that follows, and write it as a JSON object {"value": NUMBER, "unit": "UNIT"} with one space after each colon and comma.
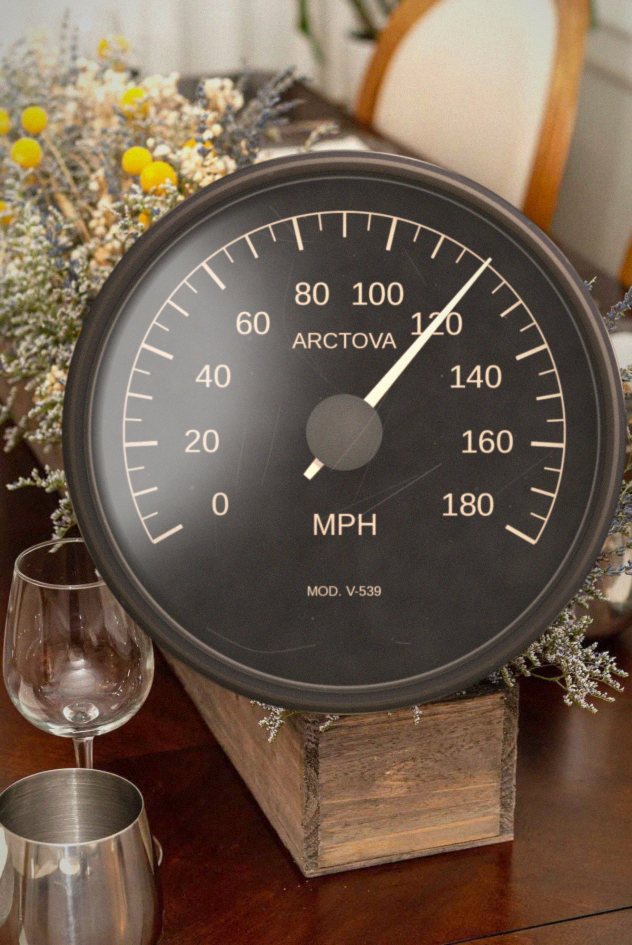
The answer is {"value": 120, "unit": "mph"}
